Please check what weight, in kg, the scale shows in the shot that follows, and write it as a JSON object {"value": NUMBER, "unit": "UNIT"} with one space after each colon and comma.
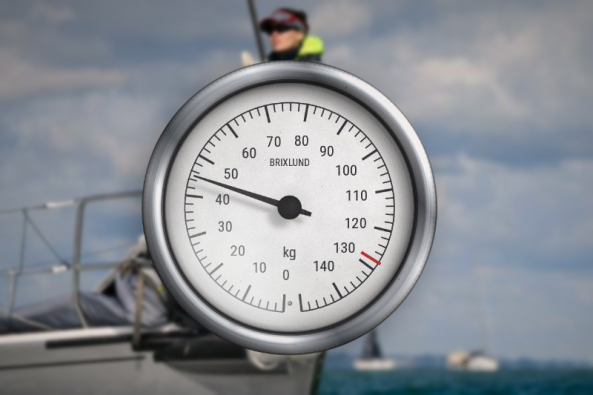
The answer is {"value": 45, "unit": "kg"}
